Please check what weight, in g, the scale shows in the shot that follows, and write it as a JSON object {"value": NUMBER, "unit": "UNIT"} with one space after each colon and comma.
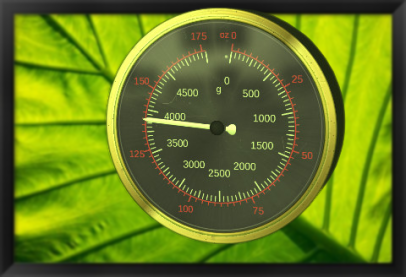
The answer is {"value": 3900, "unit": "g"}
